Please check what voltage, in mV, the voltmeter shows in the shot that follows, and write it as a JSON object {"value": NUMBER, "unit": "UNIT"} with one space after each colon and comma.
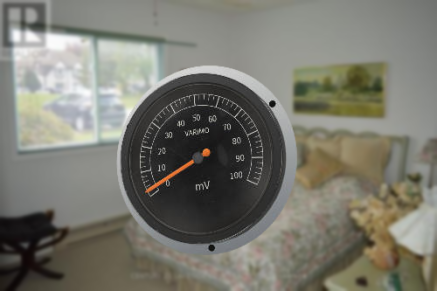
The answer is {"value": 2, "unit": "mV"}
